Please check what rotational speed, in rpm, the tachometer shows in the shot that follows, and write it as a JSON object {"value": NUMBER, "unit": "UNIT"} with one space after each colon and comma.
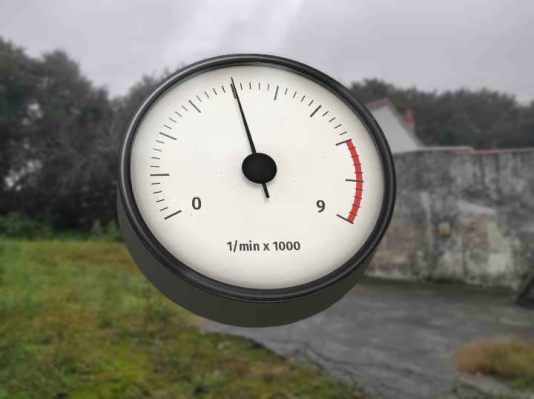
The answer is {"value": 4000, "unit": "rpm"}
